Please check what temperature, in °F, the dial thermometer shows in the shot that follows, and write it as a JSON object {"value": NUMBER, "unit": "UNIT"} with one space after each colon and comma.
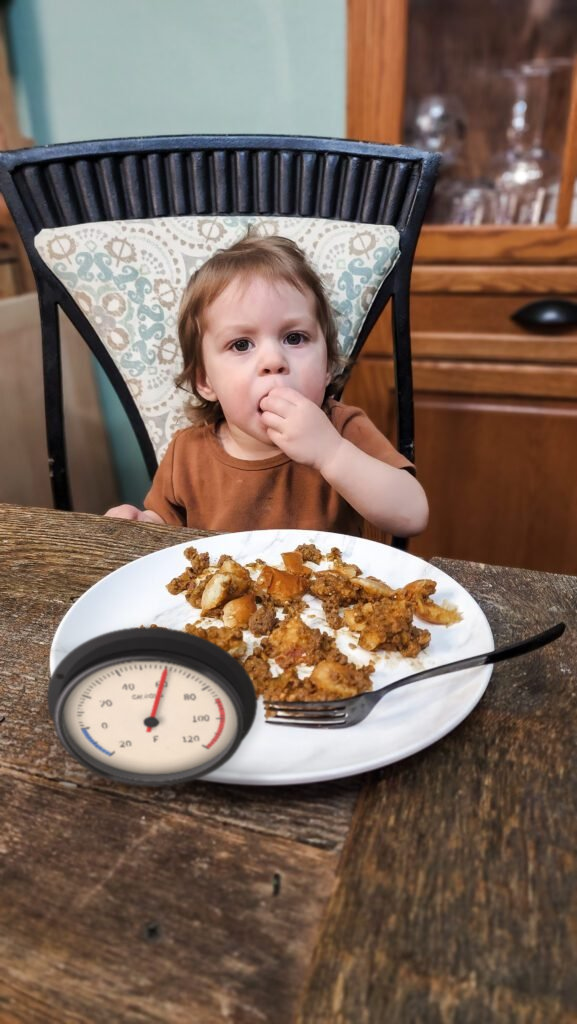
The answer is {"value": 60, "unit": "°F"}
